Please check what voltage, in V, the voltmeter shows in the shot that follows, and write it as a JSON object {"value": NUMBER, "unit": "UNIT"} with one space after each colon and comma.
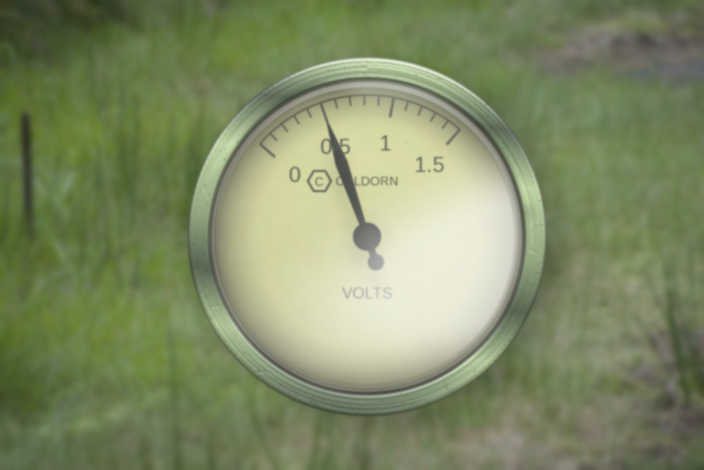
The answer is {"value": 0.5, "unit": "V"}
